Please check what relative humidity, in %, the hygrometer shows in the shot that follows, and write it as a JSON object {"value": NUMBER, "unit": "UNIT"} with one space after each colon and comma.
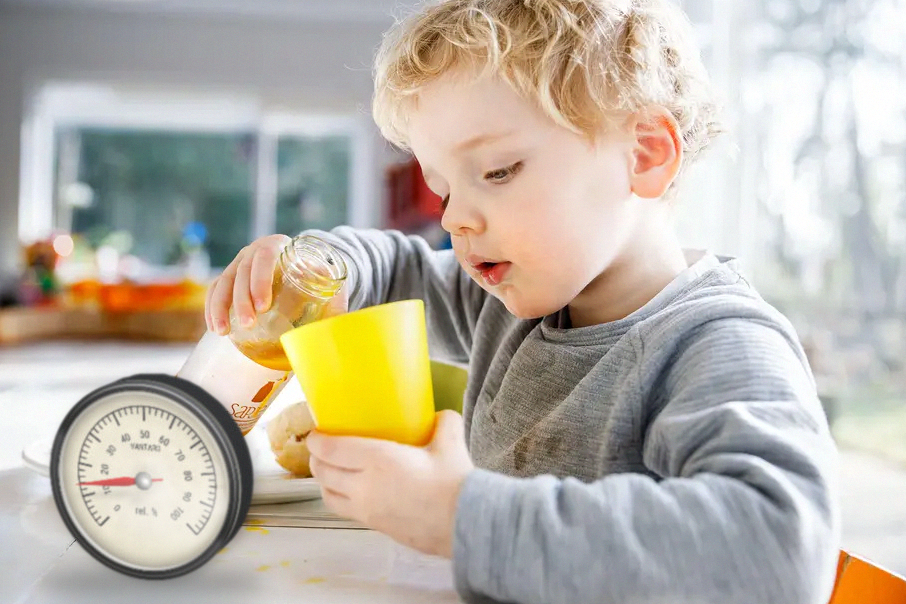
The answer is {"value": 14, "unit": "%"}
